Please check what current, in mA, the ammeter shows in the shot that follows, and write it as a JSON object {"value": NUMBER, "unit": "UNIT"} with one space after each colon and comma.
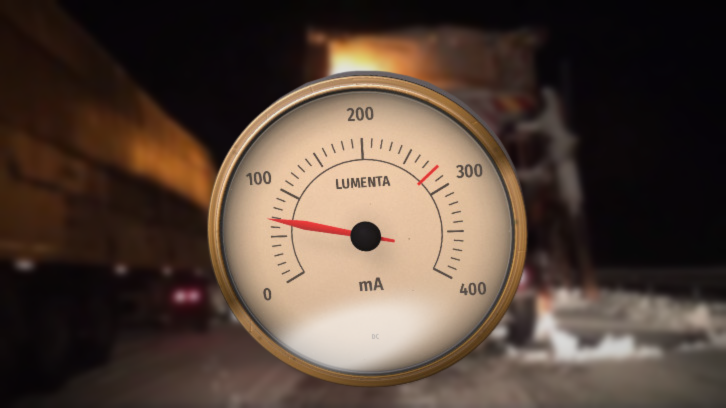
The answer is {"value": 70, "unit": "mA"}
